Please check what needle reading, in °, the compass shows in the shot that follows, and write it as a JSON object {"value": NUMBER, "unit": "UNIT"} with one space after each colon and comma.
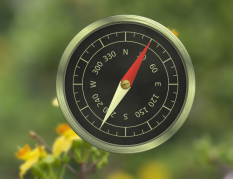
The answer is {"value": 30, "unit": "°"}
